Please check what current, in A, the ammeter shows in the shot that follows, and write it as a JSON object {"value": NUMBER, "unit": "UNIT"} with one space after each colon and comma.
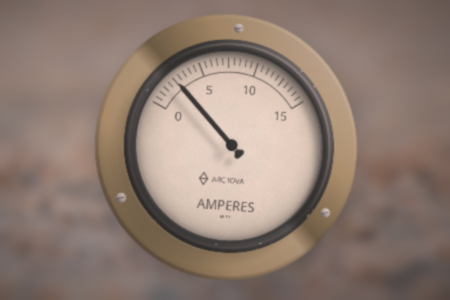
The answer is {"value": 2.5, "unit": "A"}
